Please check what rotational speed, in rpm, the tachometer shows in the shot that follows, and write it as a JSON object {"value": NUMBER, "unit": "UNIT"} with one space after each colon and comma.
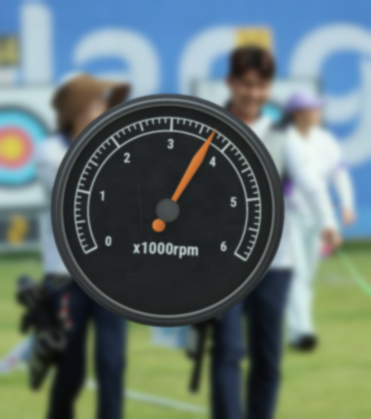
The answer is {"value": 3700, "unit": "rpm"}
